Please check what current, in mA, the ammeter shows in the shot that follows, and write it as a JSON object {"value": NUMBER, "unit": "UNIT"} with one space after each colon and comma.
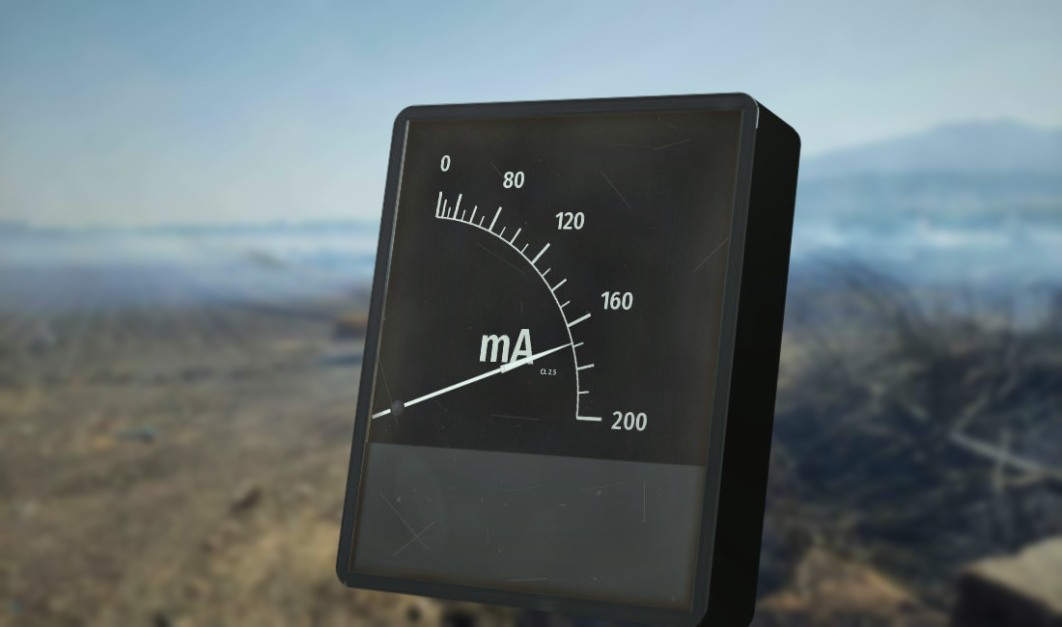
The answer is {"value": 170, "unit": "mA"}
